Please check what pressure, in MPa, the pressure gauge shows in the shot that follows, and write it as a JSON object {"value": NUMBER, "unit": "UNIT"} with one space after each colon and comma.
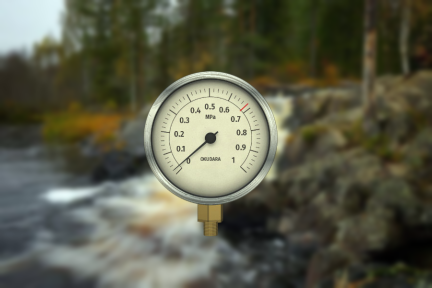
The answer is {"value": 0.02, "unit": "MPa"}
